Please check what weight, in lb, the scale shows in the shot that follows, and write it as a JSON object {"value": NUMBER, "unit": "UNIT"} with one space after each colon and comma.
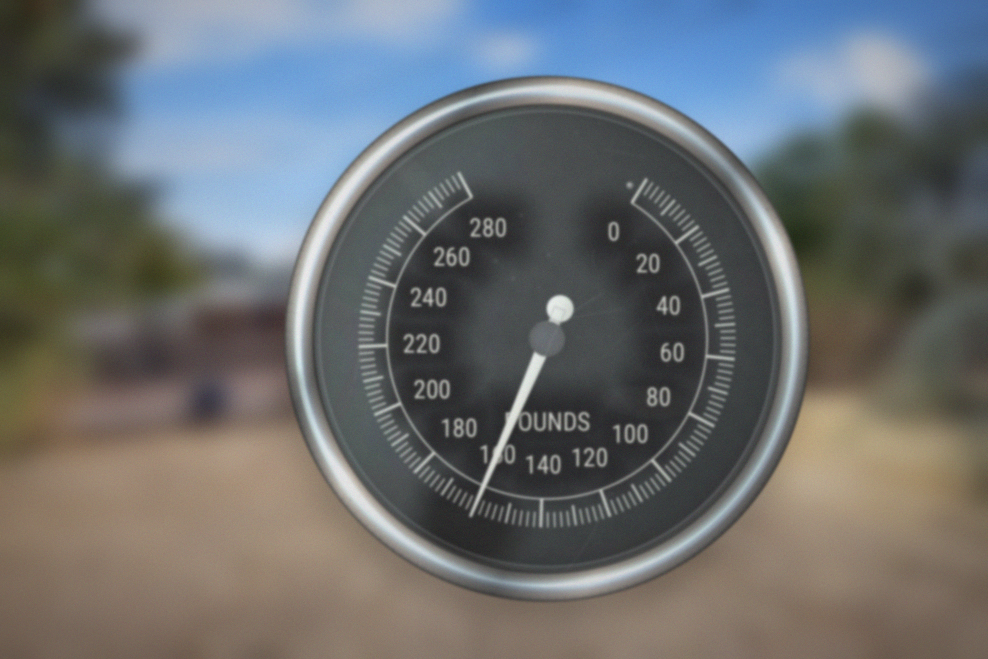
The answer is {"value": 160, "unit": "lb"}
